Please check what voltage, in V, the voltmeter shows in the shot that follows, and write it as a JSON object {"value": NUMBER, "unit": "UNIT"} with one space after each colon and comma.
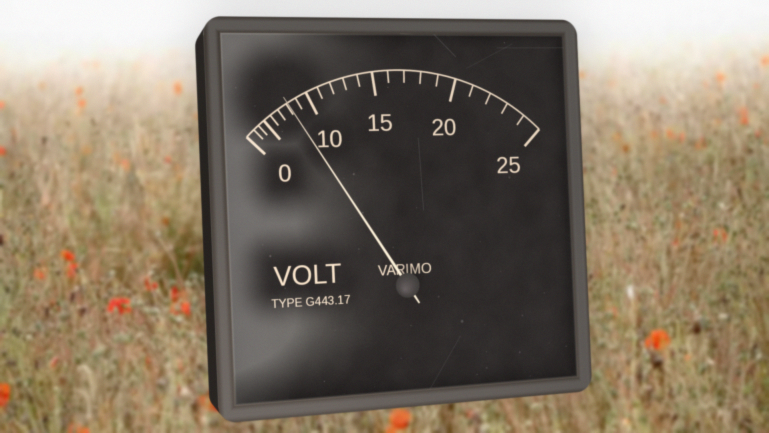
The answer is {"value": 8, "unit": "V"}
